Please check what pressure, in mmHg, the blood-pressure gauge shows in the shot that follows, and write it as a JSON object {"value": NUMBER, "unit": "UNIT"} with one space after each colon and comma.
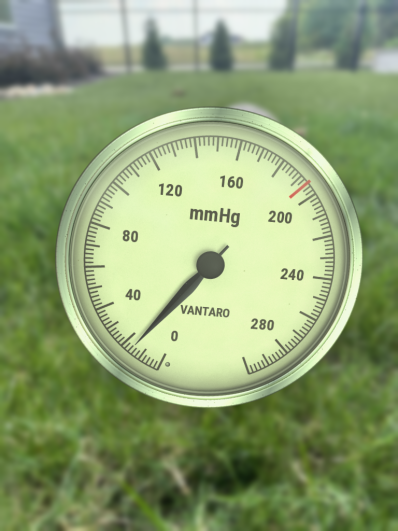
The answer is {"value": 16, "unit": "mmHg"}
